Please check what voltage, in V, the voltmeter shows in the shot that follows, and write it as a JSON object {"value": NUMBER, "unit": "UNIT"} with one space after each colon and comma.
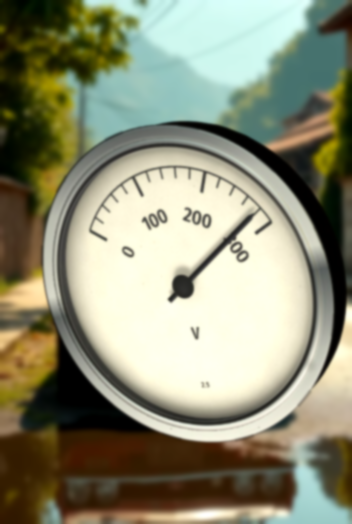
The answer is {"value": 280, "unit": "V"}
